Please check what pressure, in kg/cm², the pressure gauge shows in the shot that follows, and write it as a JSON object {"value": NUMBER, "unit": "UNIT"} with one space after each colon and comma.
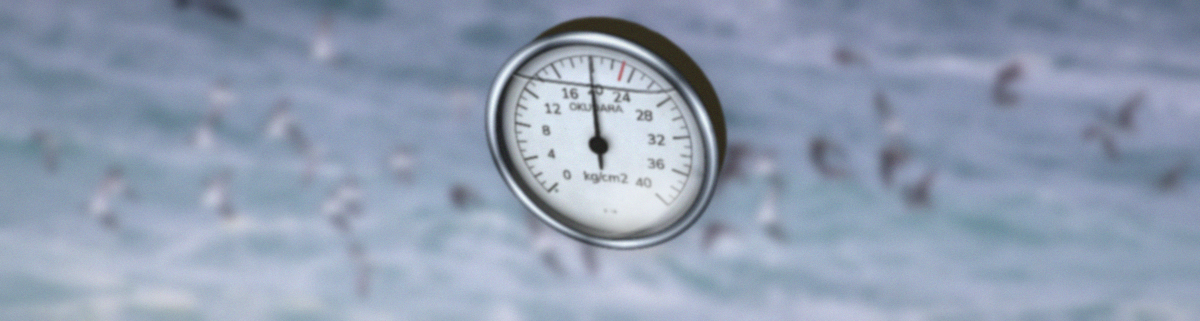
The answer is {"value": 20, "unit": "kg/cm²"}
